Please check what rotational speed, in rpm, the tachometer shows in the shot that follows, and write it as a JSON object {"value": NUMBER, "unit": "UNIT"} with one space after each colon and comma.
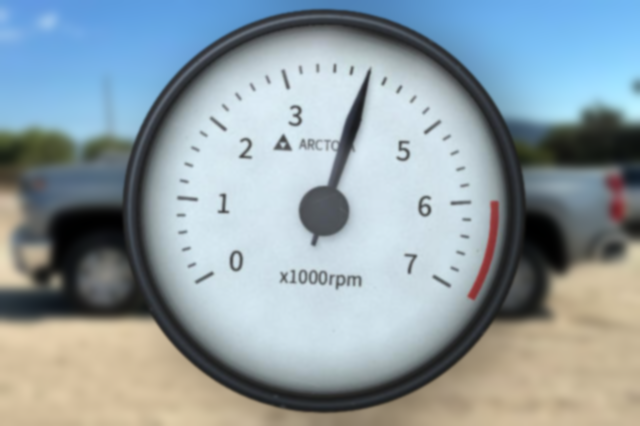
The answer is {"value": 4000, "unit": "rpm"}
